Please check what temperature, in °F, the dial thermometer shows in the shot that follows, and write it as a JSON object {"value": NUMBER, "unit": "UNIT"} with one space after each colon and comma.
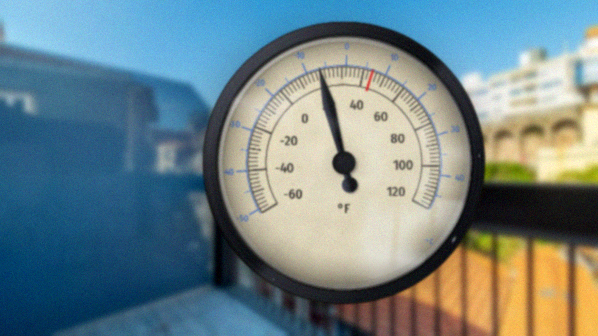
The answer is {"value": 20, "unit": "°F"}
